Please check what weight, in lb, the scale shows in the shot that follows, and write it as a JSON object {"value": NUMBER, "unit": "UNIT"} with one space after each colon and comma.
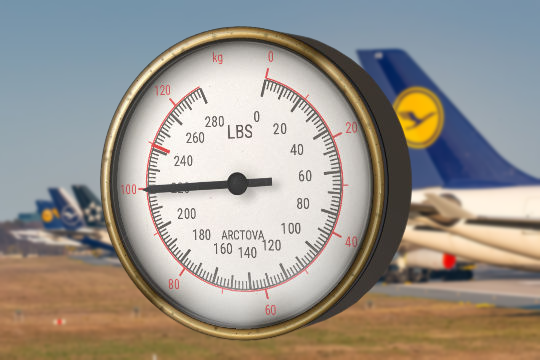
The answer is {"value": 220, "unit": "lb"}
